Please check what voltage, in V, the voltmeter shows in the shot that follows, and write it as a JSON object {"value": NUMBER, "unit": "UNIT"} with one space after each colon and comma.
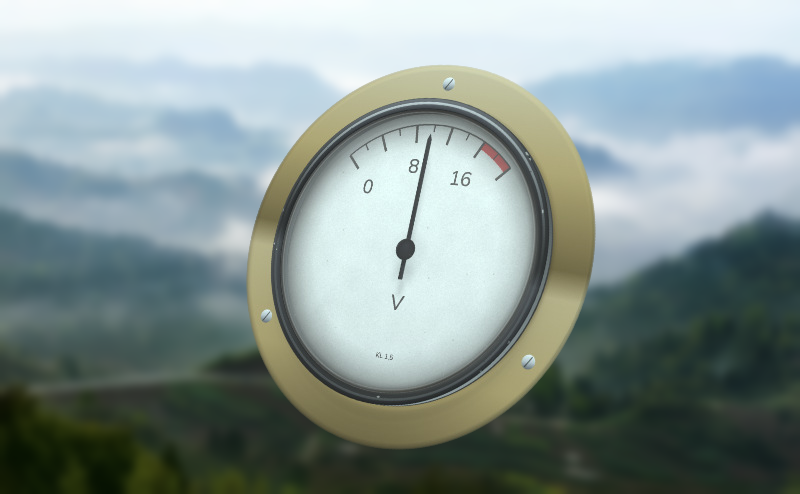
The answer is {"value": 10, "unit": "V"}
